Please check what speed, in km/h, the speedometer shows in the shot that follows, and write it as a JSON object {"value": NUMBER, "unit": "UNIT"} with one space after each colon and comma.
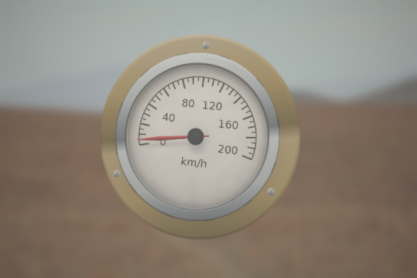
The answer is {"value": 5, "unit": "km/h"}
